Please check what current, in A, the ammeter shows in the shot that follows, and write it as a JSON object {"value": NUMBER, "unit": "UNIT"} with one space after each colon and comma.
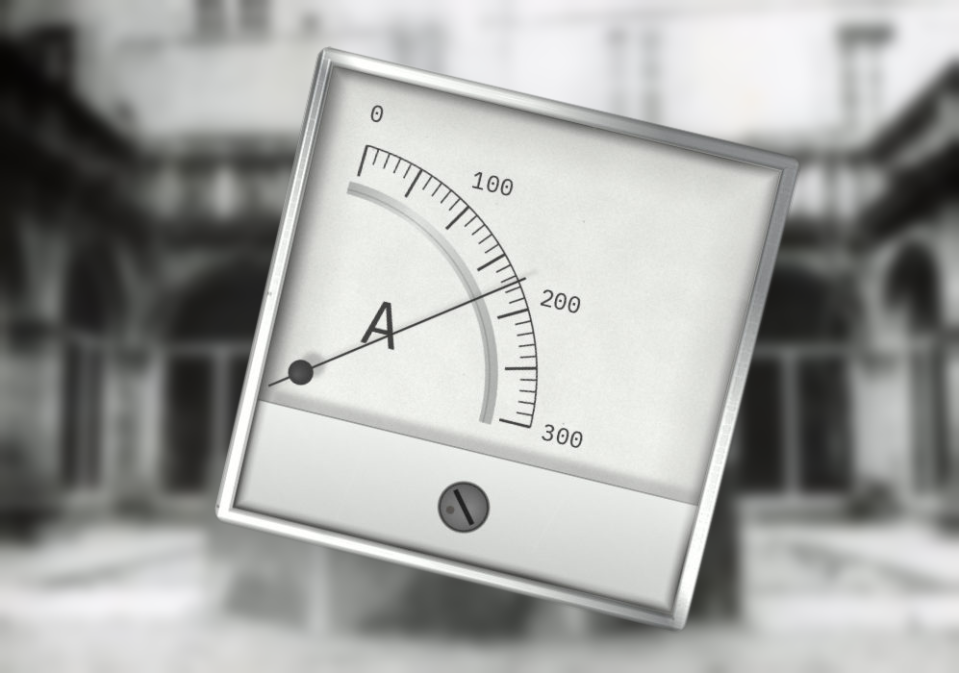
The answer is {"value": 175, "unit": "A"}
